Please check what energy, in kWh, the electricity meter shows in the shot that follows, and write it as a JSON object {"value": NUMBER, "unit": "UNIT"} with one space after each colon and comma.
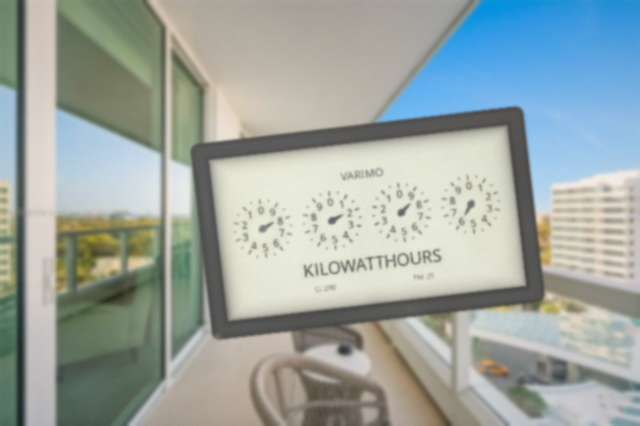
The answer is {"value": 8186, "unit": "kWh"}
